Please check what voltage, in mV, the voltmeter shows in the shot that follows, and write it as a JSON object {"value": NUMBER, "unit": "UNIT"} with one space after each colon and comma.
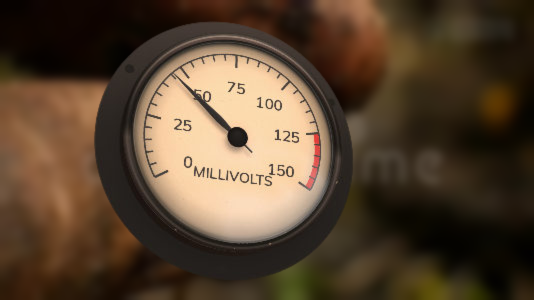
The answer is {"value": 45, "unit": "mV"}
